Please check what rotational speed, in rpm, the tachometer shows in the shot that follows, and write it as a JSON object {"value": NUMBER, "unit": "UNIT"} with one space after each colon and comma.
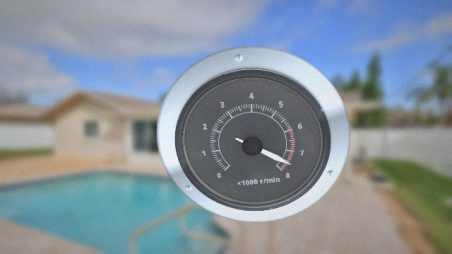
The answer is {"value": 7500, "unit": "rpm"}
